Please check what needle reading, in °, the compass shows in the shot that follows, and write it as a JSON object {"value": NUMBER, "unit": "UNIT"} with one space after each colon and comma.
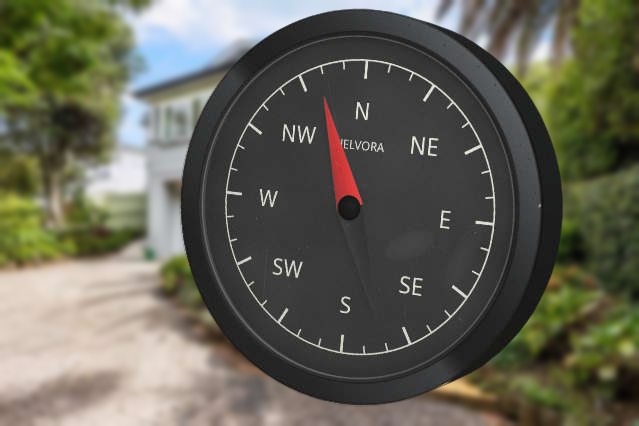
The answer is {"value": 340, "unit": "°"}
